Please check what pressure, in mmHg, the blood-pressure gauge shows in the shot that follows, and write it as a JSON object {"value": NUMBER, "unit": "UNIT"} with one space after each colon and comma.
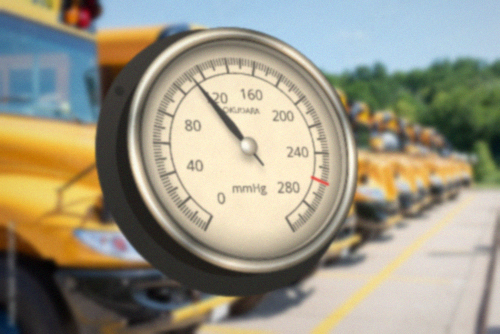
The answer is {"value": 110, "unit": "mmHg"}
